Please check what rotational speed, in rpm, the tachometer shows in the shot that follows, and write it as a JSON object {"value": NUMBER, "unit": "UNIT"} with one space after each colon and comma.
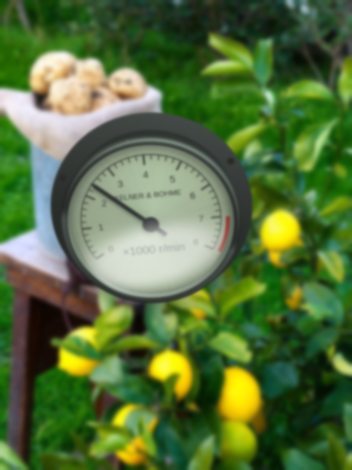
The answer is {"value": 2400, "unit": "rpm"}
